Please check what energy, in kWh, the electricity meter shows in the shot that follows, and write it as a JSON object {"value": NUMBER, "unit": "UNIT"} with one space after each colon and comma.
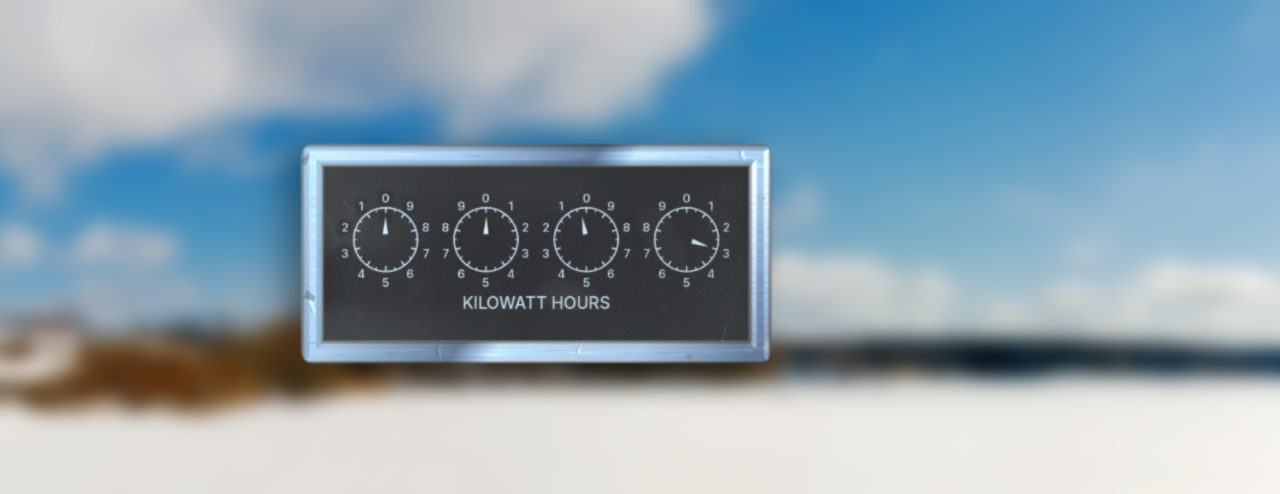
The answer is {"value": 3, "unit": "kWh"}
